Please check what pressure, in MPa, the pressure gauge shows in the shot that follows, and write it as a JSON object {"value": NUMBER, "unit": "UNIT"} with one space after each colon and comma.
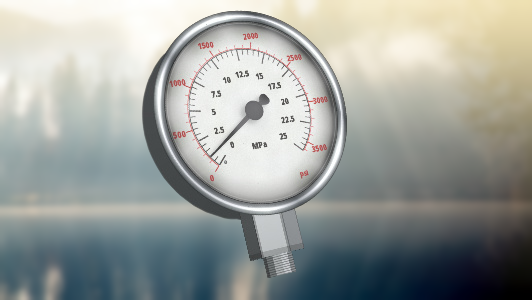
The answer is {"value": 1, "unit": "MPa"}
